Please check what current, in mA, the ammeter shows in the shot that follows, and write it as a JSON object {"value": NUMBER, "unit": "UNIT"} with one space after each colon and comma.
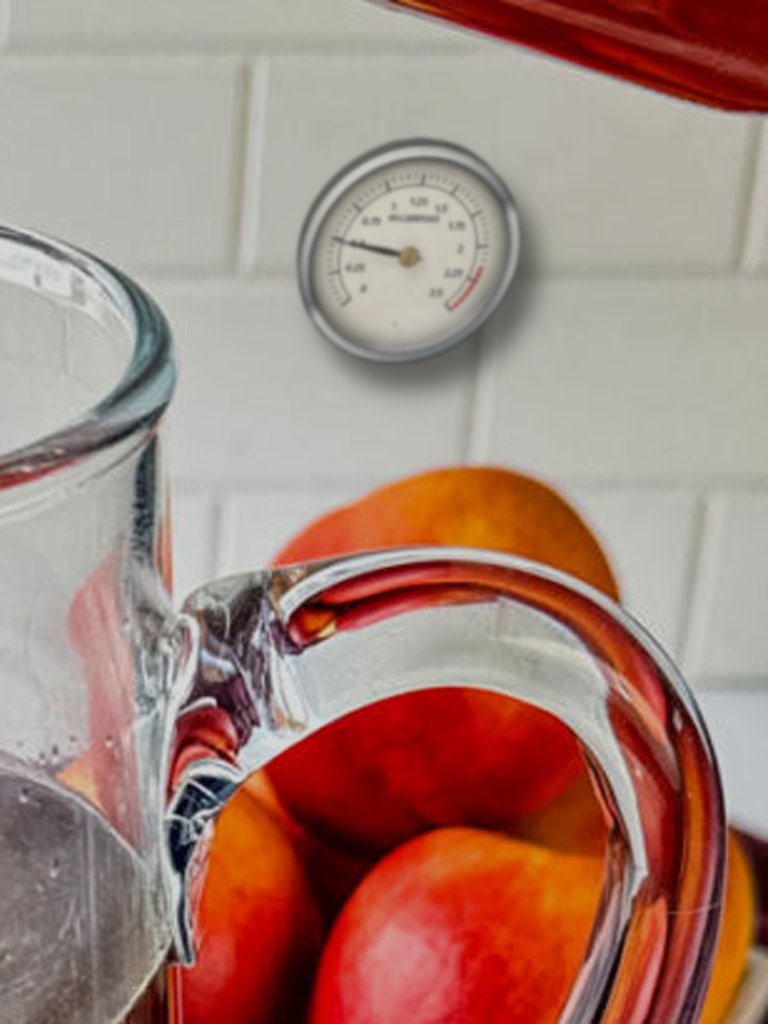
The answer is {"value": 0.5, "unit": "mA"}
